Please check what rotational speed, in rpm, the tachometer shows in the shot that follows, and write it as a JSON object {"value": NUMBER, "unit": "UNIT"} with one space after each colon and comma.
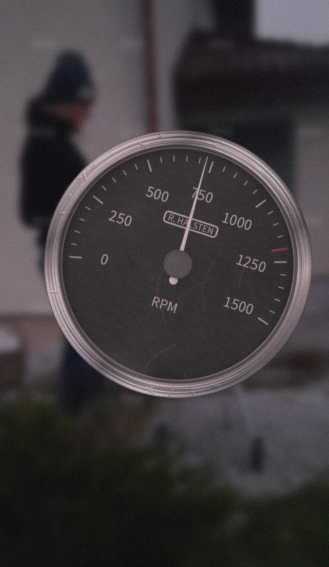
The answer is {"value": 725, "unit": "rpm"}
